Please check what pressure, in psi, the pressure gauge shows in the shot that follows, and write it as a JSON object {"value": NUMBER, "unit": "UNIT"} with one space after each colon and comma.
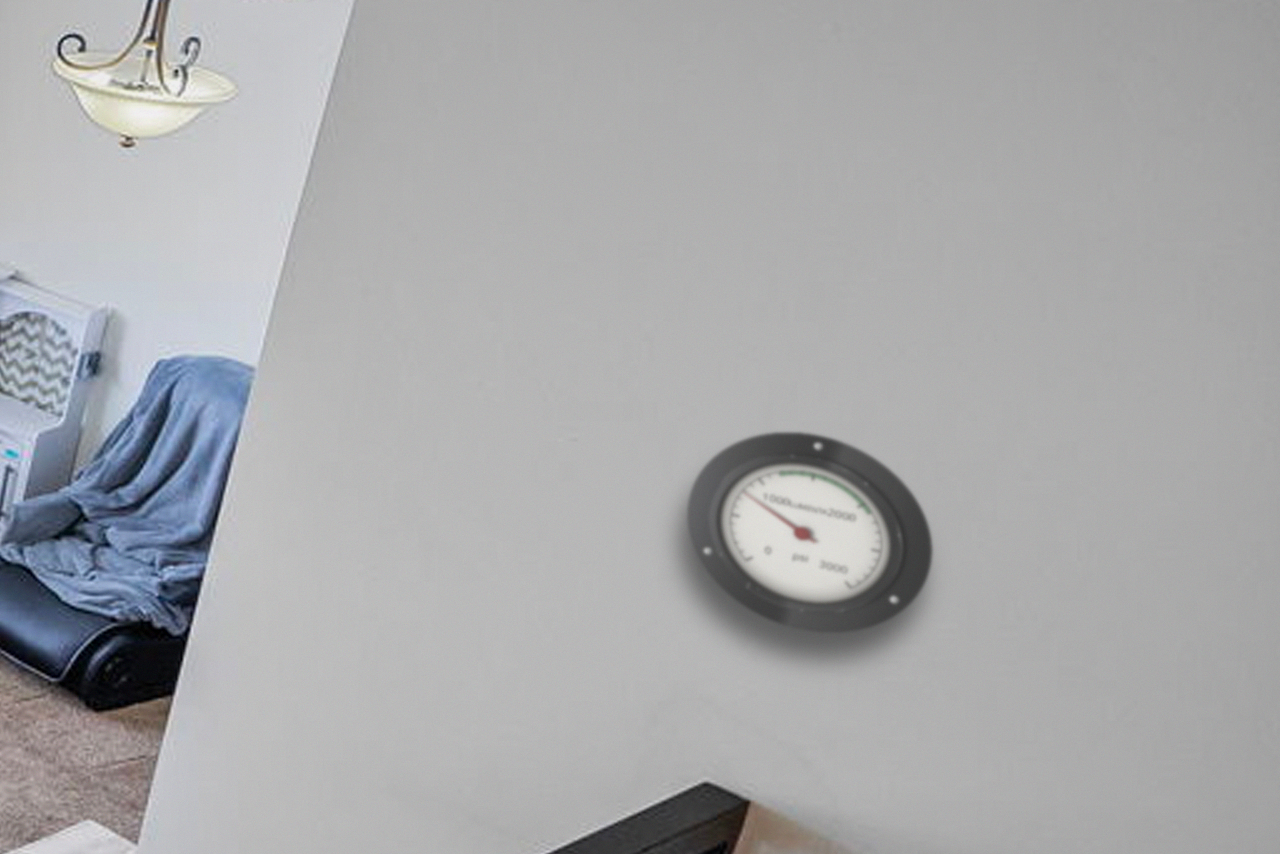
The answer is {"value": 800, "unit": "psi"}
